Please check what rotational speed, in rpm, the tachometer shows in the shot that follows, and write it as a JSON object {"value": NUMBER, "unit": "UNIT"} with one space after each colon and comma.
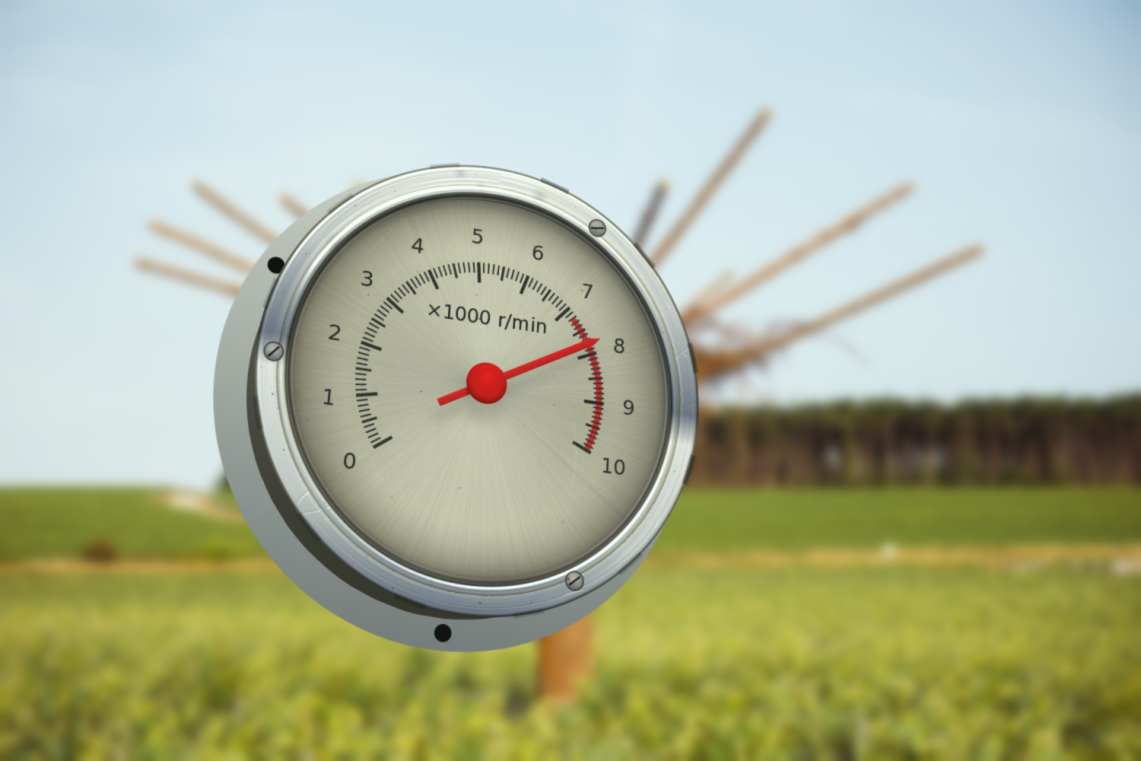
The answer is {"value": 7800, "unit": "rpm"}
